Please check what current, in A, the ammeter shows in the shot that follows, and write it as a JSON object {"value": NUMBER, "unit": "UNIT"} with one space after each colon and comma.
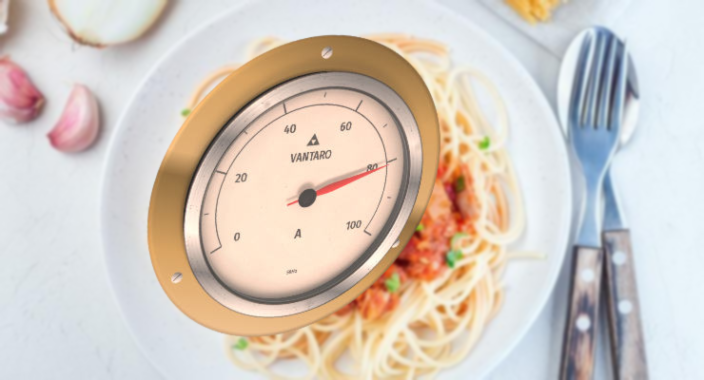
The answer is {"value": 80, "unit": "A"}
